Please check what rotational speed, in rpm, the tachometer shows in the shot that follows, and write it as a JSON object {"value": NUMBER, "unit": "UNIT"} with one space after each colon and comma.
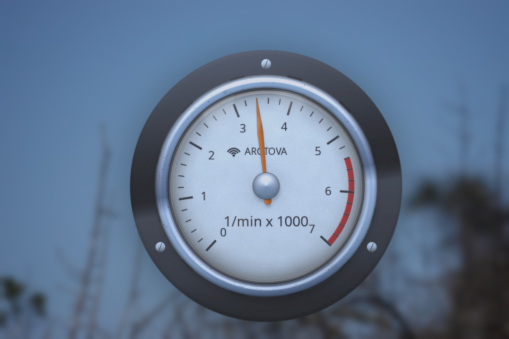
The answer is {"value": 3400, "unit": "rpm"}
